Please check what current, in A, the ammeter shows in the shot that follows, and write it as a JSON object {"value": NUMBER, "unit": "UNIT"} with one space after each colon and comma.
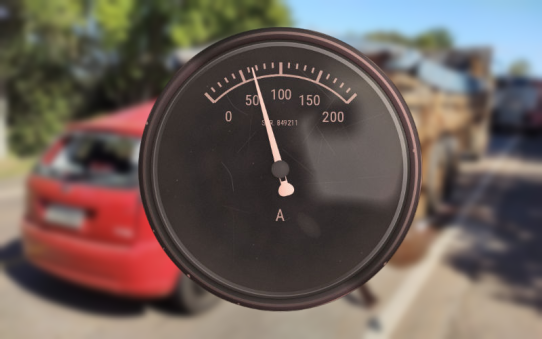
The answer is {"value": 65, "unit": "A"}
